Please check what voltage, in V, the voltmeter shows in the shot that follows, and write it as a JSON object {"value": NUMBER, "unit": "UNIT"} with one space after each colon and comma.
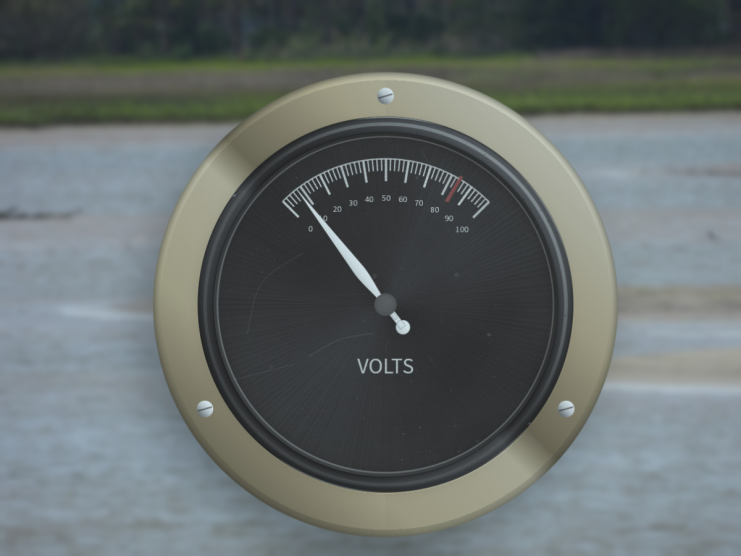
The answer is {"value": 8, "unit": "V"}
